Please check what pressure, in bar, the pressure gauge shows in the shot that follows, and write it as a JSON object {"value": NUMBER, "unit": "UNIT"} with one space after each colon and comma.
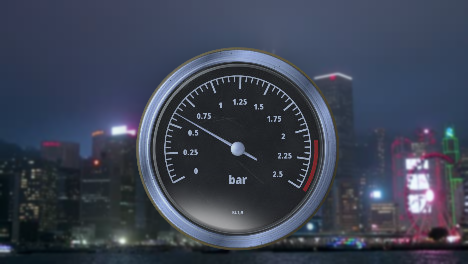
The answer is {"value": 0.6, "unit": "bar"}
